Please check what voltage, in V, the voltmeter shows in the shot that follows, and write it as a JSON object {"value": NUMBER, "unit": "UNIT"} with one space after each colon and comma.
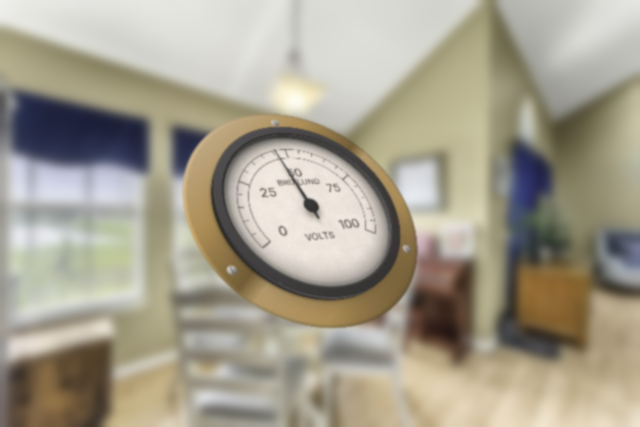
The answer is {"value": 45, "unit": "V"}
